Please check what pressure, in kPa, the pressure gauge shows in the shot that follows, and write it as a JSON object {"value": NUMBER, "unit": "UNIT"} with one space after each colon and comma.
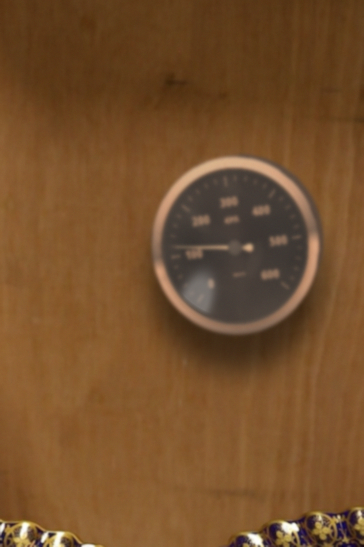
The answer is {"value": 120, "unit": "kPa"}
